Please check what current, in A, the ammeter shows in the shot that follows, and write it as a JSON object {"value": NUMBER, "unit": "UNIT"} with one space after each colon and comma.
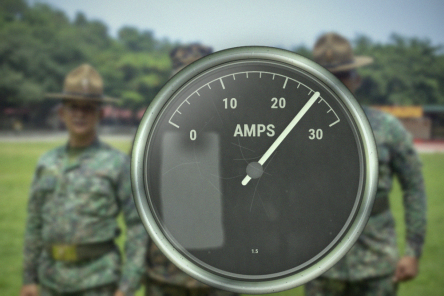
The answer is {"value": 25, "unit": "A"}
